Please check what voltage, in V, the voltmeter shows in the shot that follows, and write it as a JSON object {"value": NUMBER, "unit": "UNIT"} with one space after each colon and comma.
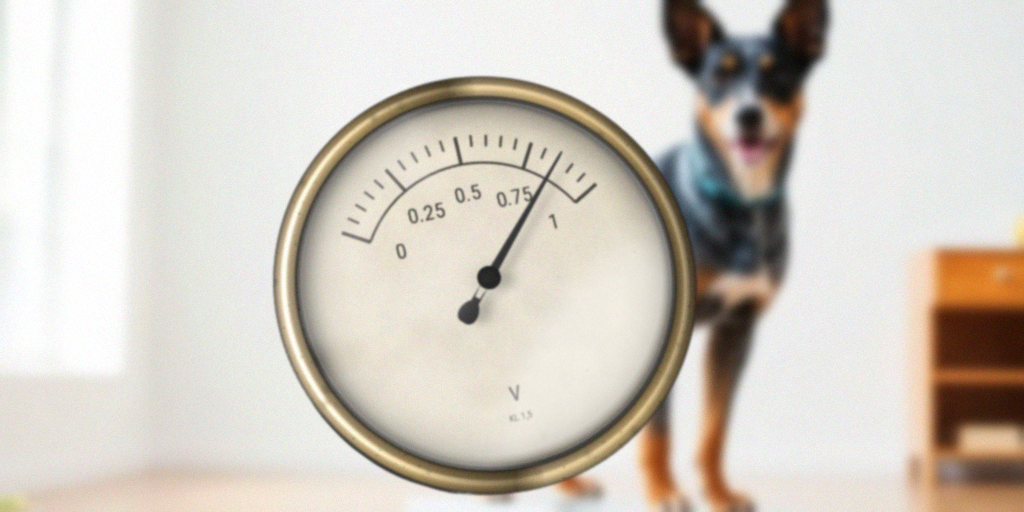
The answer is {"value": 0.85, "unit": "V"}
